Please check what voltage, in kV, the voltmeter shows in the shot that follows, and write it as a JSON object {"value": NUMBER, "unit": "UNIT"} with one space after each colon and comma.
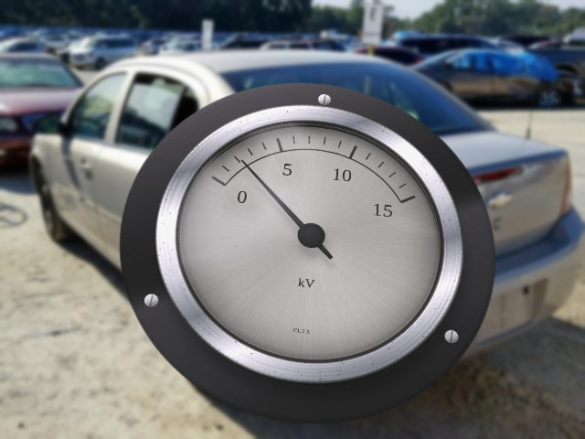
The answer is {"value": 2, "unit": "kV"}
